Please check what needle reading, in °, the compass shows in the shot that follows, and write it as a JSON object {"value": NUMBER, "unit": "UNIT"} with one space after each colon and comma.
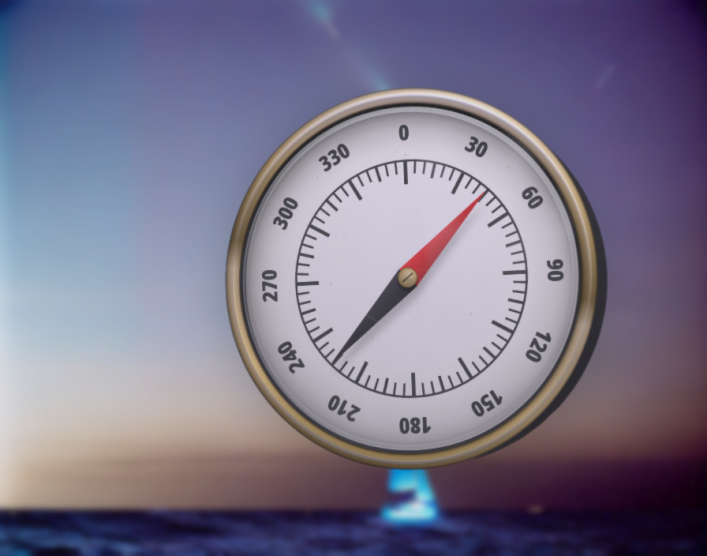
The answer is {"value": 45, "unit": "°"}
